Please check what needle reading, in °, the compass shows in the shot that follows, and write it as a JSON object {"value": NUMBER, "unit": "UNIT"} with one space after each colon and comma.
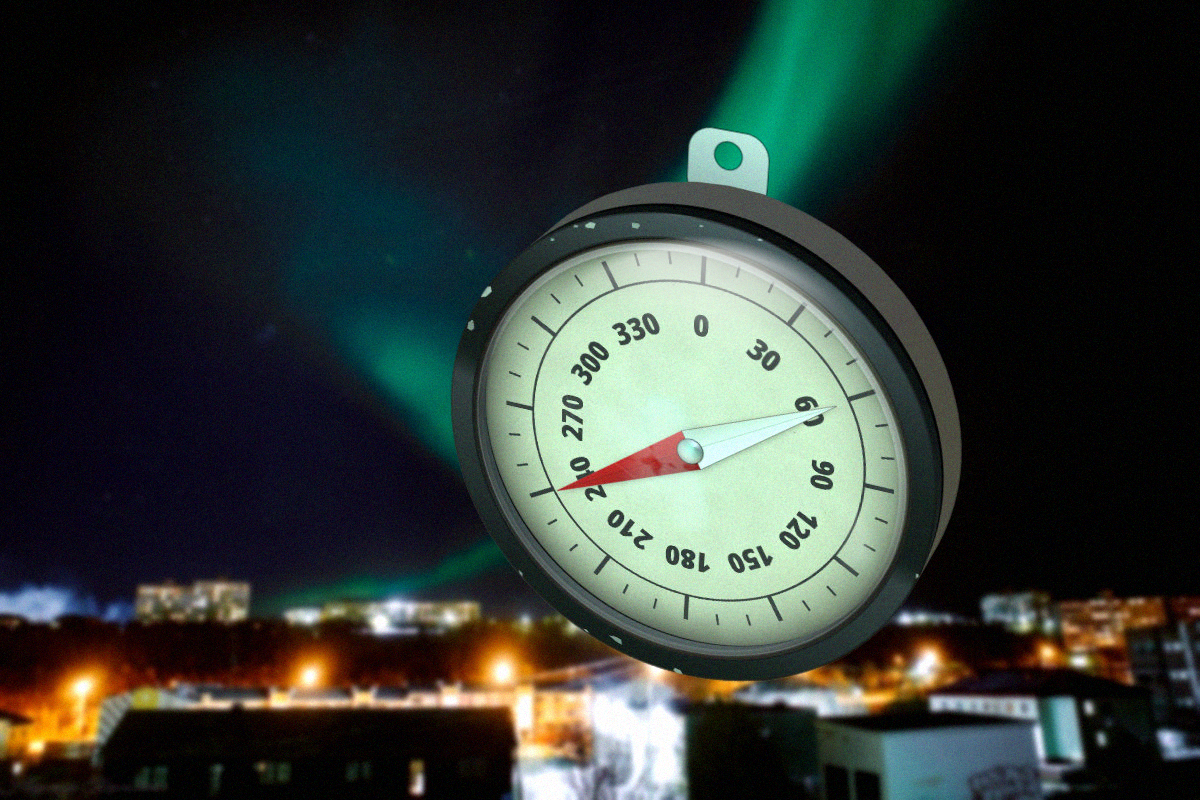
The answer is {"value": 240, "unit": "°"}
